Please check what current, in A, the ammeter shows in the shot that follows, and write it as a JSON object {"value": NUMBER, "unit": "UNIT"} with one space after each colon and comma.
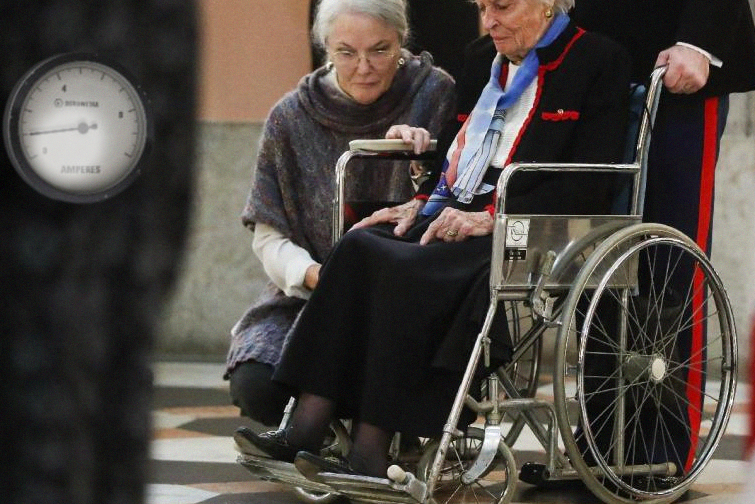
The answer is {"value": 1, "unit": "A"}
